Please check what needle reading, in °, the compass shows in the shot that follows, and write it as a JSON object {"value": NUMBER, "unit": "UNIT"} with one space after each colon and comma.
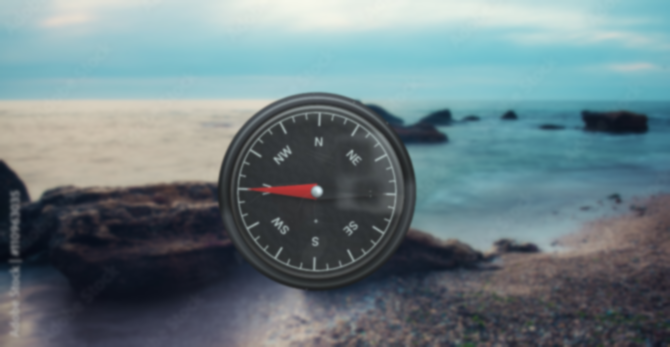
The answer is {"value": 270, "unit": "°"}
